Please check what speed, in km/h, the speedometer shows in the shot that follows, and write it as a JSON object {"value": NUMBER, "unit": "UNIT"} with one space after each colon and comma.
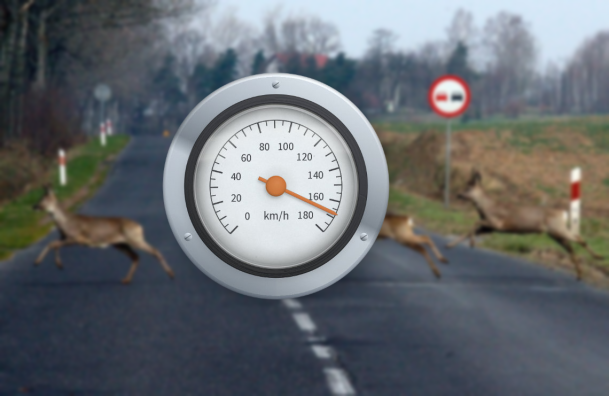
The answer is {"value": 167.5, "unit": "km/h"}
